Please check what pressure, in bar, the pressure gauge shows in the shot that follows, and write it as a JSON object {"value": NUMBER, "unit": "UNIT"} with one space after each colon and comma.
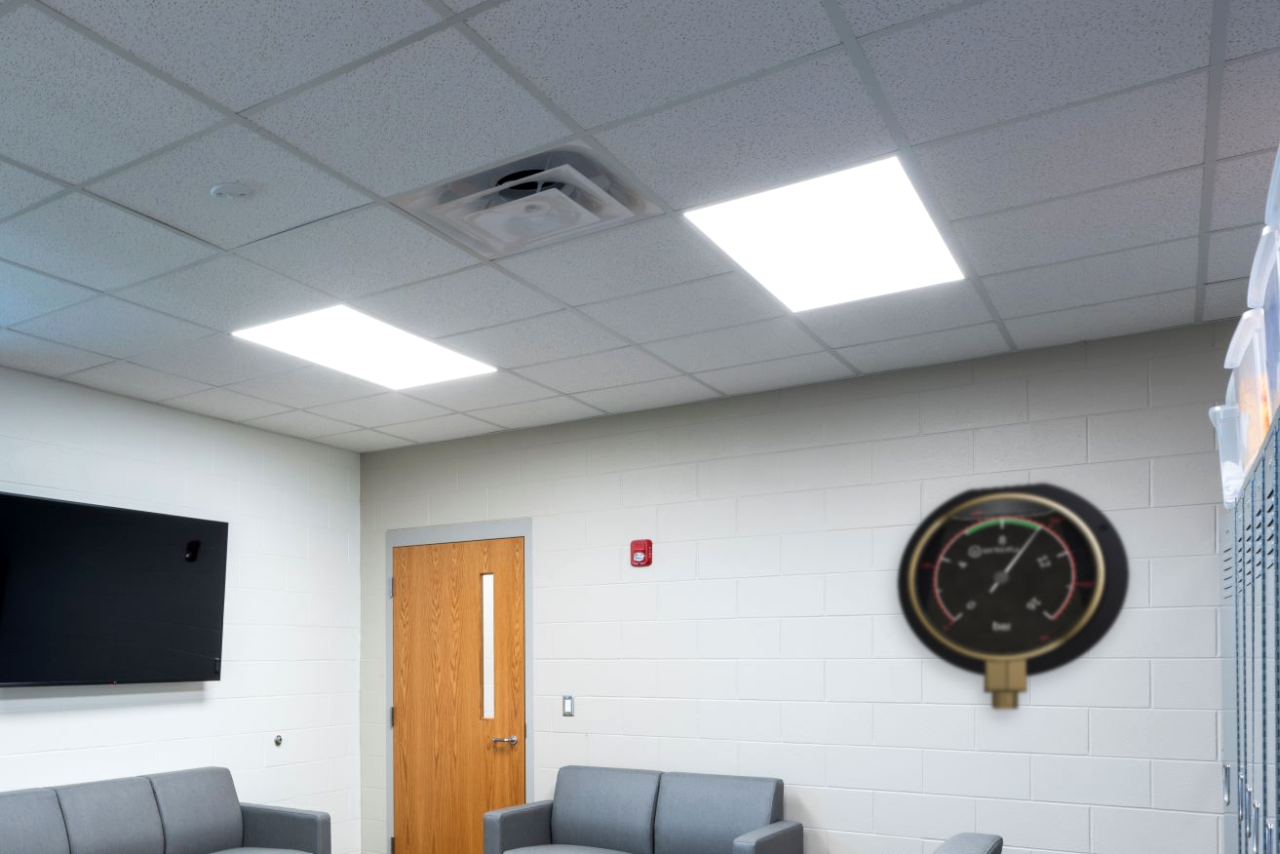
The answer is {"value": 10, "unit": "bar"}
